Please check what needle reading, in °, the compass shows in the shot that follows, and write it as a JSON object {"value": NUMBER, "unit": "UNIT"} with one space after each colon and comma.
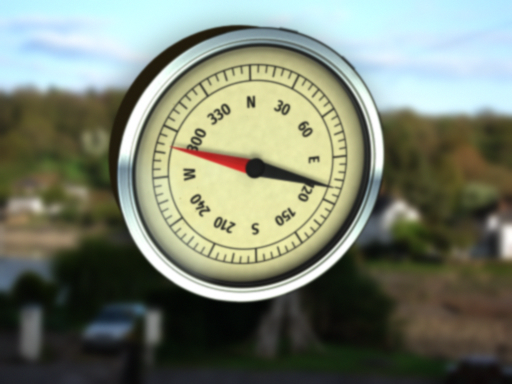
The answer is {"value": 290, "unit": "°"}
